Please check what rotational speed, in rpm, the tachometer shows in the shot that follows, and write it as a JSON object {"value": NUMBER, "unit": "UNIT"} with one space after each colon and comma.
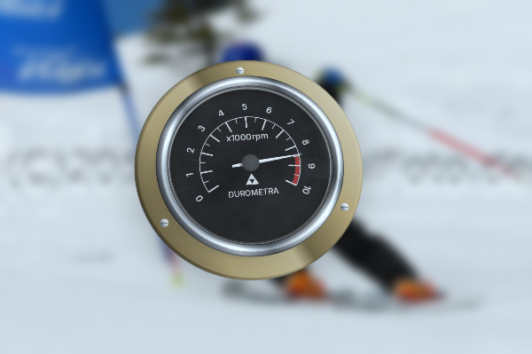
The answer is {"value": 8500, "unit": "rpm"}
